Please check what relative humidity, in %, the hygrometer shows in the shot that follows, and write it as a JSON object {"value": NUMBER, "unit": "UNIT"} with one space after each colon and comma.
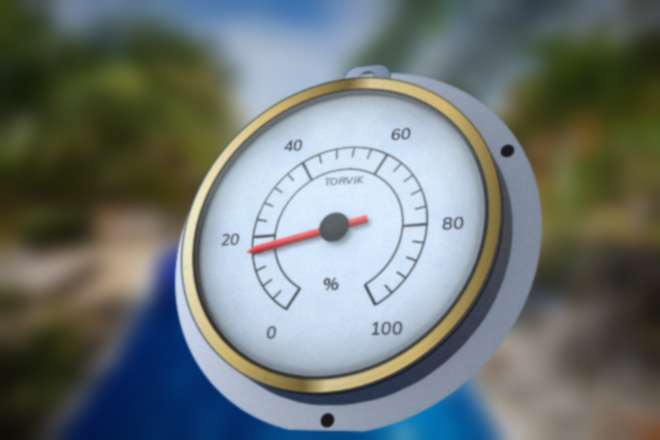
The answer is {"value": 16, "unit": "%"}
